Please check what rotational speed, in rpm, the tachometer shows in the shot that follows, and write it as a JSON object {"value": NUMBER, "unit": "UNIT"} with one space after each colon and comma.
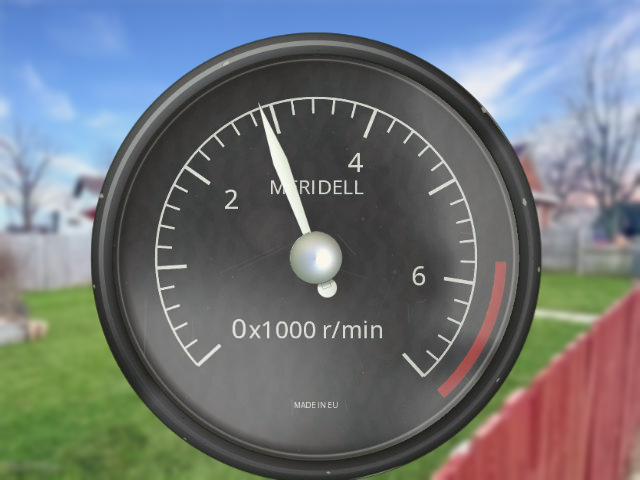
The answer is {"value": 2900, "unit": "rpm"}
